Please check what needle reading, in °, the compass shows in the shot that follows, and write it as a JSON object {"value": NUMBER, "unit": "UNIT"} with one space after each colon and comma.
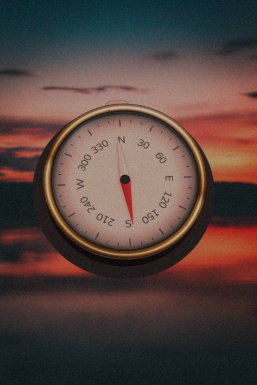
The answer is {"value": 175, "unit": "°"}
